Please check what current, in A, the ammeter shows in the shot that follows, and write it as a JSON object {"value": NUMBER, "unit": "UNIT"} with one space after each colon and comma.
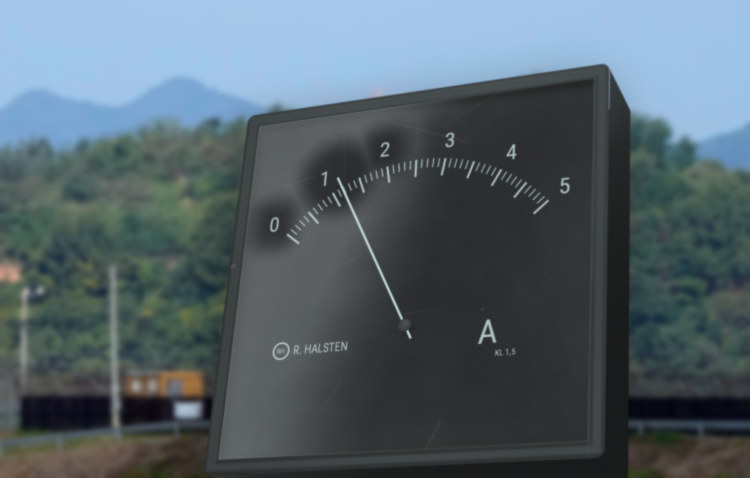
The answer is {"value": 1.2, "unit": "A"}
